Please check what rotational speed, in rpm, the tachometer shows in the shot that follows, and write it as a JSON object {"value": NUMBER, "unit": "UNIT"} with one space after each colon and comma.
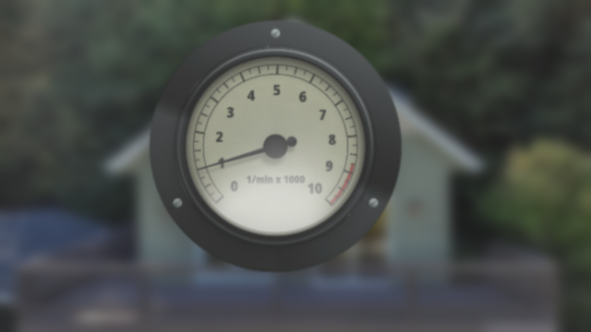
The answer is {"value": 1000, "unit": "rpm"}
